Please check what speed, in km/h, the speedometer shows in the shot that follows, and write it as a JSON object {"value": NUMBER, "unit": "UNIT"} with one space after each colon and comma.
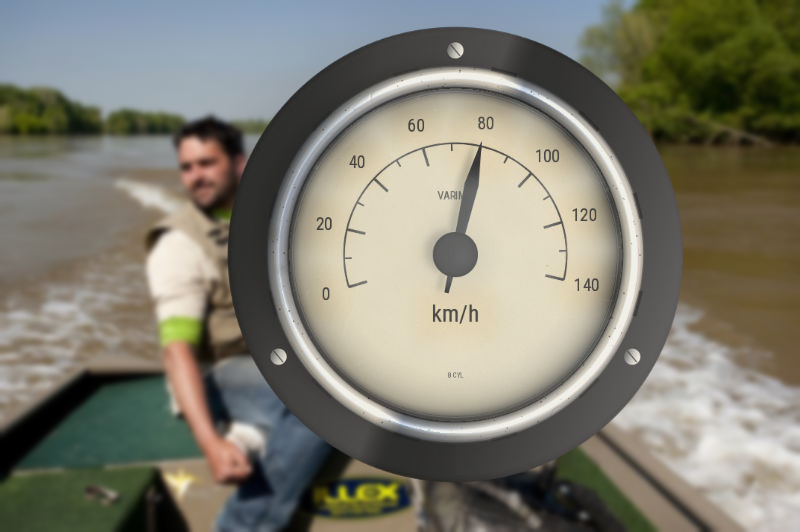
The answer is {"value": 80, "unit": "km/h"}
